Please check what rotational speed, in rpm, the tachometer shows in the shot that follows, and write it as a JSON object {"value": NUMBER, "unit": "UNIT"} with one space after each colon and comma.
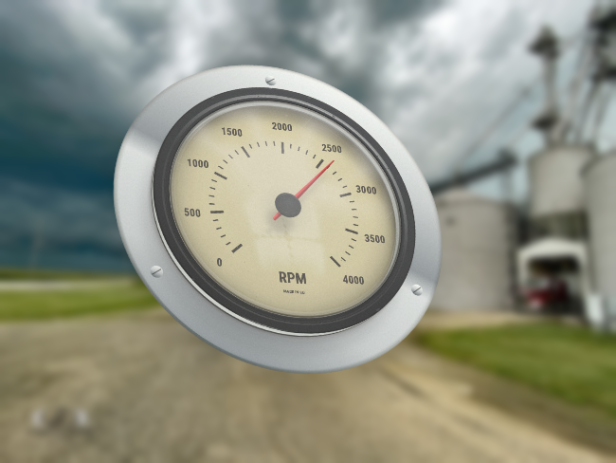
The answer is {"value": 2600, "unit": "rpm"}
